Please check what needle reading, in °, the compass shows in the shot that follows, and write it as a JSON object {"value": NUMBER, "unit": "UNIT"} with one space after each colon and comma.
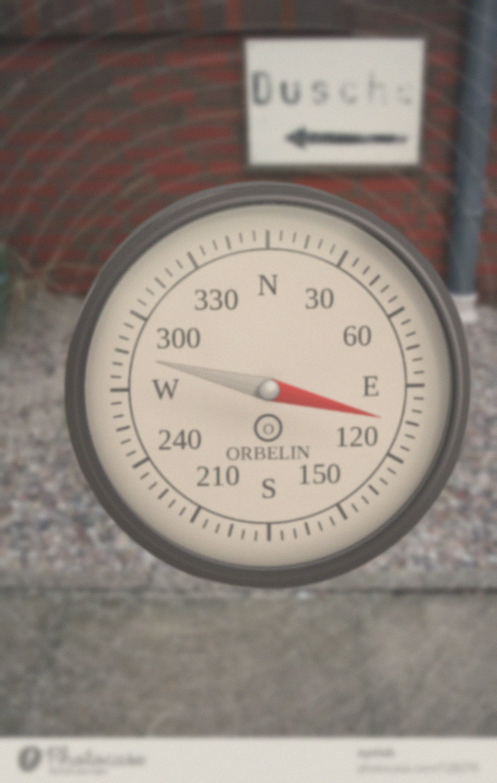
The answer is {"value": 105, "unit": "°"}
